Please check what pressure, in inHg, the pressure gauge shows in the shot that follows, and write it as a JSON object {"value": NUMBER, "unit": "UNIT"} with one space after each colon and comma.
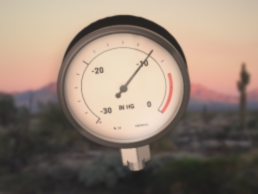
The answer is {"value": -10, "unit": "inHg"}
